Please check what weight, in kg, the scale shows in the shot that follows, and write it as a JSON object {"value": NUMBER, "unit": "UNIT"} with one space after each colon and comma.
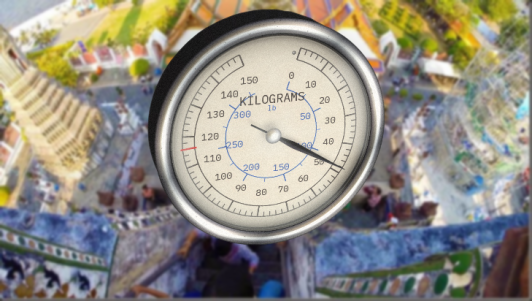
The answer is {"value": 48, "unit": "kg"}
